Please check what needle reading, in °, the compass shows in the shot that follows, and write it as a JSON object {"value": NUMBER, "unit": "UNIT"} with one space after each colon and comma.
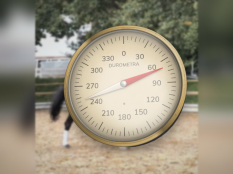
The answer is {"value": 70, "unit": "°"}
